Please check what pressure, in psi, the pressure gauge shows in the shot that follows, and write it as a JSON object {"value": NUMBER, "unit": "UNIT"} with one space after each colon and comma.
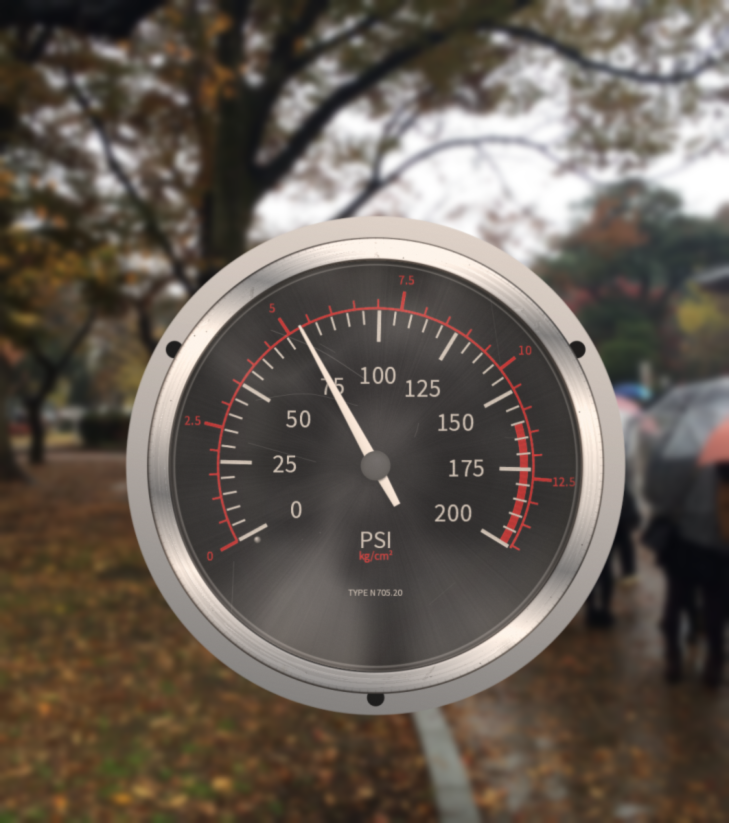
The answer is {"value": 75, "unit": "psi"}
